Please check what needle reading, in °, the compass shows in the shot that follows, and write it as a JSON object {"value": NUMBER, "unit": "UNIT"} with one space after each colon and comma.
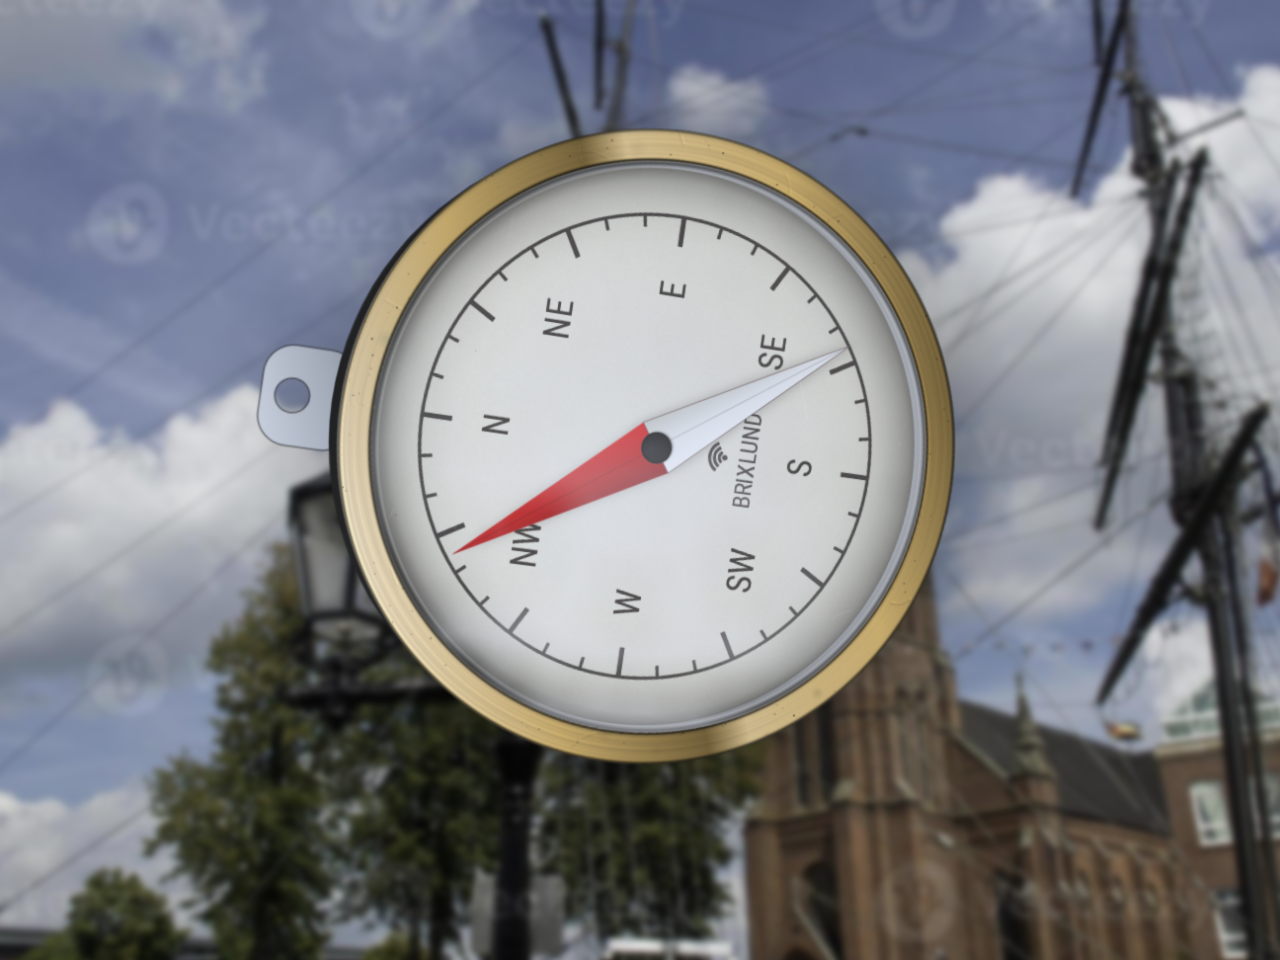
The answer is {"value": 325, "unit": "°"}
